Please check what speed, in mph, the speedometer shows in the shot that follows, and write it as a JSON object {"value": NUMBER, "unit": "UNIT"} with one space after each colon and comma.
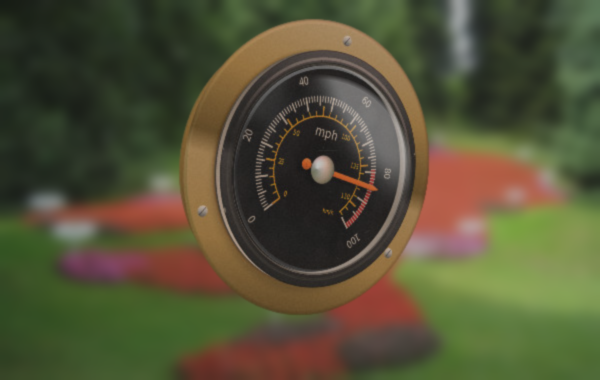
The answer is {"value": 85, "unit": "mph"}
